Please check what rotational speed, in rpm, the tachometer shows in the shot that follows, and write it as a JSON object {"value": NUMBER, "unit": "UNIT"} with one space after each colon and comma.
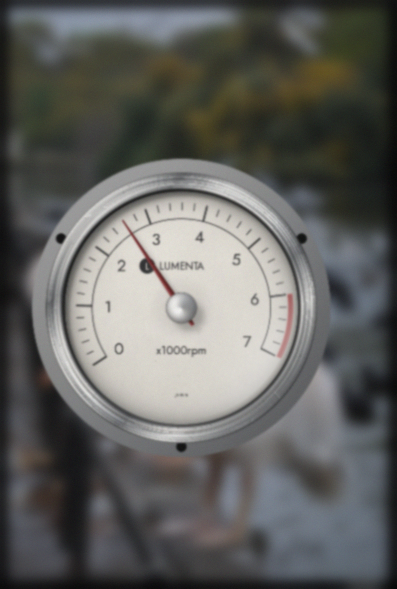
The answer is {"value": 2600, "unit": "rpm"}
